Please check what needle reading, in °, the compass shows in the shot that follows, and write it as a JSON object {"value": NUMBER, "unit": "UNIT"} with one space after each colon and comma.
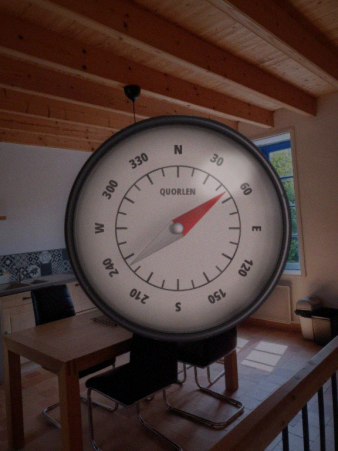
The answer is {"value": 52.5, "unit": "°"}
